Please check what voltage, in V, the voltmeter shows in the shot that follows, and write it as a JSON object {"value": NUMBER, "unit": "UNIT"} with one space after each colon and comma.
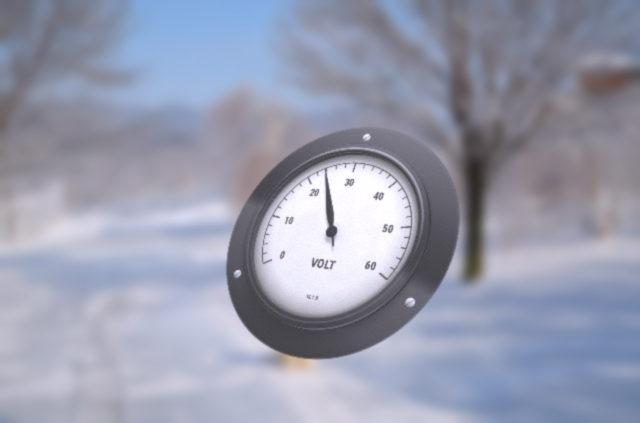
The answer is {"value": 24, "unit": "V"}
